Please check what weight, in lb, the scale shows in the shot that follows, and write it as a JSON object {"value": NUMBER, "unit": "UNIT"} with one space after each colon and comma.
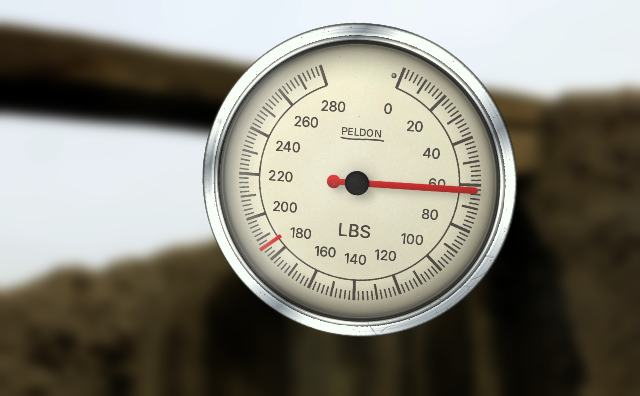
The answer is {"value": 62, "unit": "lb"}
